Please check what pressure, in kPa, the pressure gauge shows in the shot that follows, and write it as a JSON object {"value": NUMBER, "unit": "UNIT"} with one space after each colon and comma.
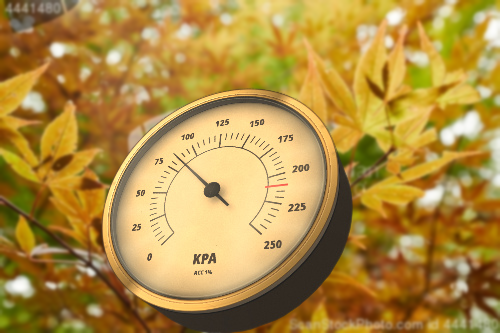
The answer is {"value": 85, "unit": "kPa"}
